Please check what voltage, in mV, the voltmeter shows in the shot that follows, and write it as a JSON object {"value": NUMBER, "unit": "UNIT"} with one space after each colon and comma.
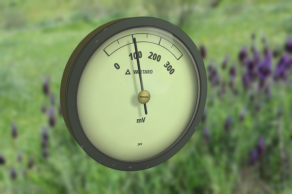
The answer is {"value": 100, "unit": "mV"}
